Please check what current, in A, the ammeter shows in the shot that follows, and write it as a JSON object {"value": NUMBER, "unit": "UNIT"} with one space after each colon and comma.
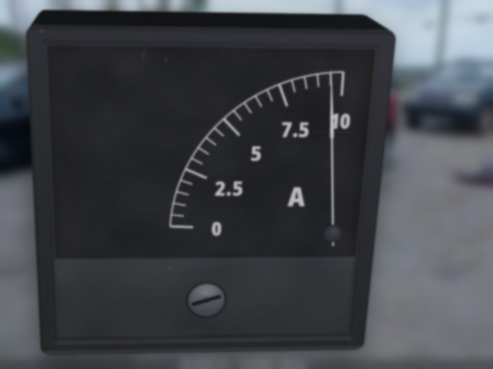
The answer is {"value": 9.5, "unit": "A"}
